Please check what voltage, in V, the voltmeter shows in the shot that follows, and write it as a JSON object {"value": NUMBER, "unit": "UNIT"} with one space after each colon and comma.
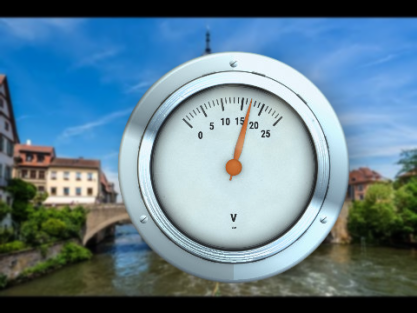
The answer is {"value": 17, "unit": "V"}
